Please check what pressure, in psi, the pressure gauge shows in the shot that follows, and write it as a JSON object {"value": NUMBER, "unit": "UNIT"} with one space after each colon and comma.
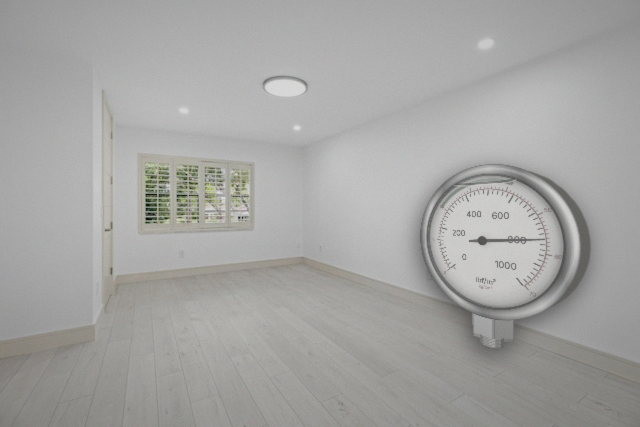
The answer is {"value": 800, "unit": "psi"}
